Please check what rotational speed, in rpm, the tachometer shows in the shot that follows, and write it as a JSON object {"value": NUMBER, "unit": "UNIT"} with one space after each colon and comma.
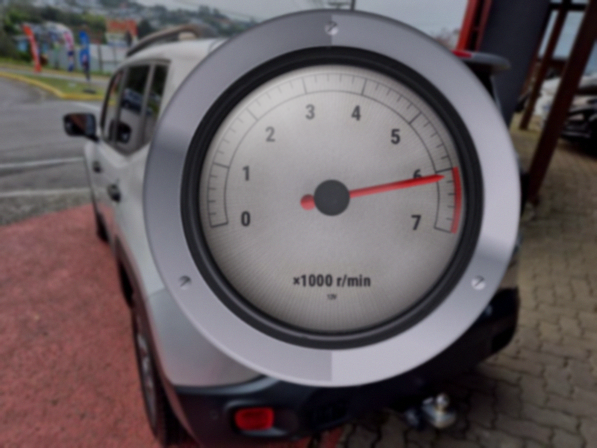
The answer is {"value": 6100, "unit": "rpm"}
